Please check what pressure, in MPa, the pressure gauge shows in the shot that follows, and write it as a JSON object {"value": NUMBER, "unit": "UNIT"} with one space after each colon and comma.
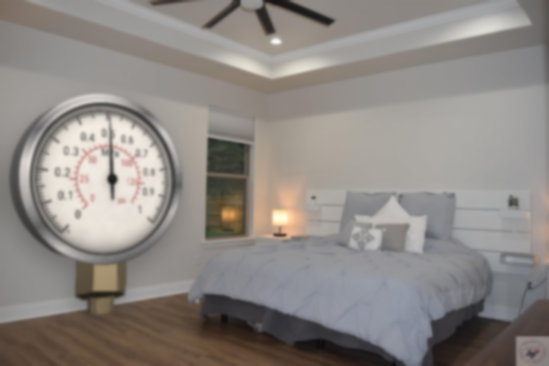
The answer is {"value": 0.5, "unit": "MPa"}
